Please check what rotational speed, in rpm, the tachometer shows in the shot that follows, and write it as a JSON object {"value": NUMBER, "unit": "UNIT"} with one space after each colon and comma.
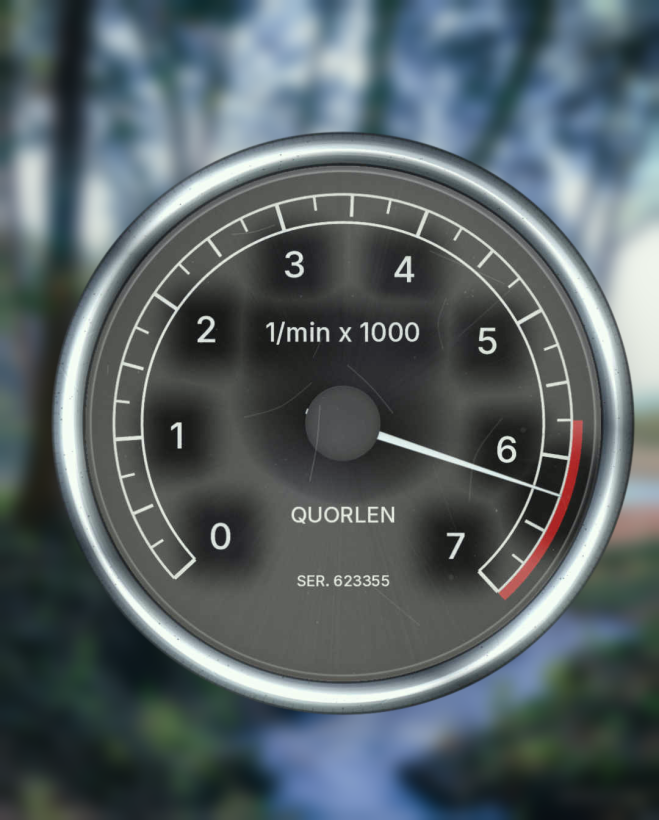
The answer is {"value": 6250, "unit": "rpm"}
